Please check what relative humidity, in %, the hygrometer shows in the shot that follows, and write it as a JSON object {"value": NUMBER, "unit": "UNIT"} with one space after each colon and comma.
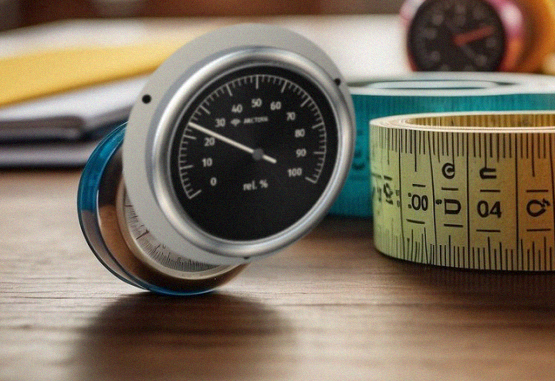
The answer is {"value": 24, "unit": "%"}
